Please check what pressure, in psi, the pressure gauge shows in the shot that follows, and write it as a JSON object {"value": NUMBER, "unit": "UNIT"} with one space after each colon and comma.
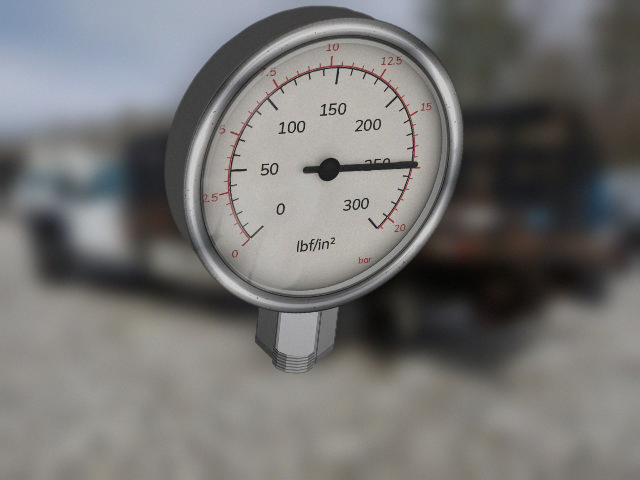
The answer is {"value": 250, "unit": "psi"}
